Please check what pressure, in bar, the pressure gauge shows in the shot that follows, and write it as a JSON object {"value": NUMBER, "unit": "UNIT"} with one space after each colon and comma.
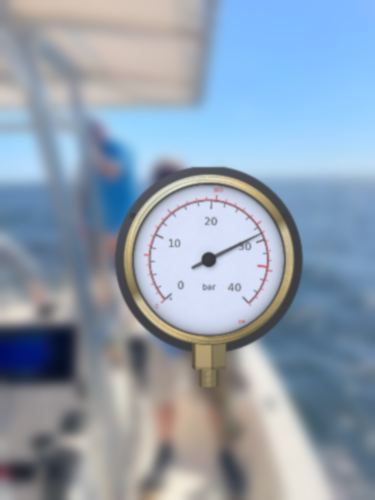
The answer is {"value": 29, "unit": "bar"}
